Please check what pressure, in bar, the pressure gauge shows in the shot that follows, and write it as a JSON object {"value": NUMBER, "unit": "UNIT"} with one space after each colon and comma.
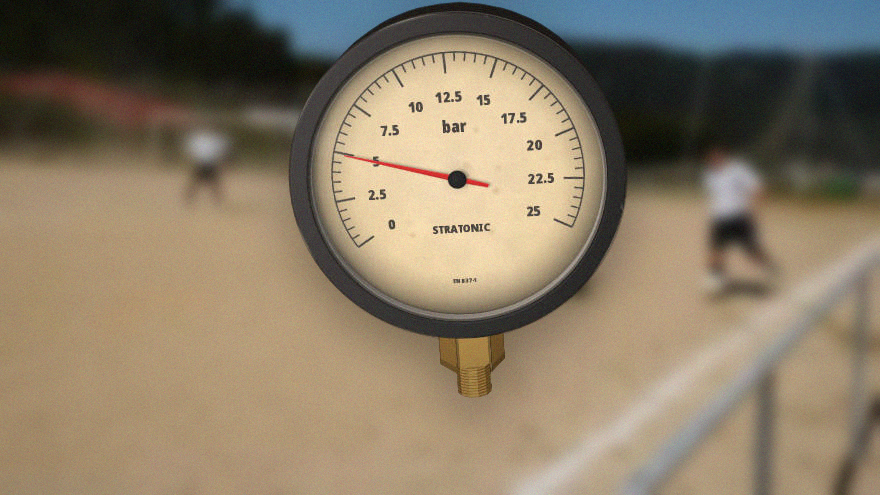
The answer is {"value": 5, "unit": "bar"}
